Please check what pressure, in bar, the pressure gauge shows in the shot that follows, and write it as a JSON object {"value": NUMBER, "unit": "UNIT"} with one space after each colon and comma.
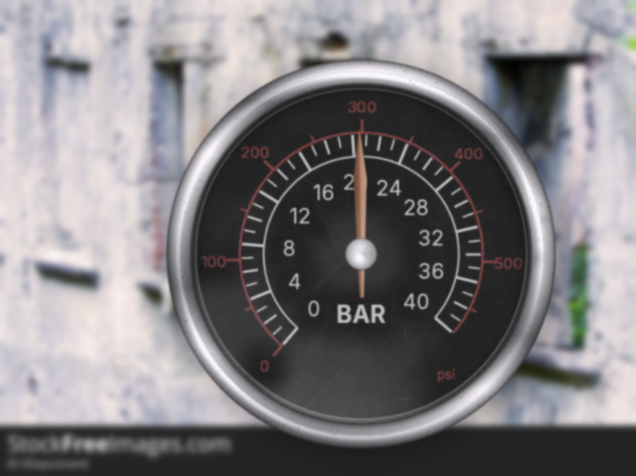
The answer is {"value": 20.5, "unit": "bar"}
